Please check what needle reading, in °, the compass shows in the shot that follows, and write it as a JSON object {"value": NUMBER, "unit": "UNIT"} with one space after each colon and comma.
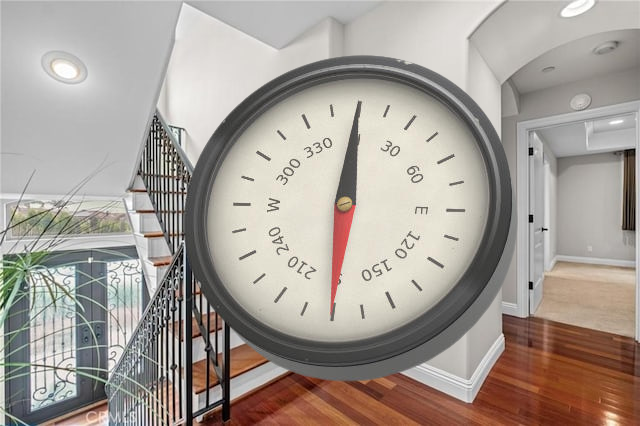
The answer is {"value": 180, "unit": "°"}
